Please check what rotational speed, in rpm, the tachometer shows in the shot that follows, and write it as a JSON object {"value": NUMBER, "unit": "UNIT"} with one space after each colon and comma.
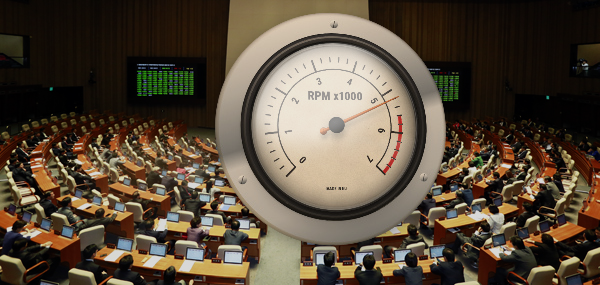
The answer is {"value": 5200, "unit": "rpm"}
